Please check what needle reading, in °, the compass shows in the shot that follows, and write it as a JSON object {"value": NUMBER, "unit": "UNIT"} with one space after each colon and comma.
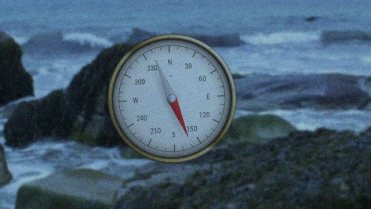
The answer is {"value": 160, "unit": "°"}
